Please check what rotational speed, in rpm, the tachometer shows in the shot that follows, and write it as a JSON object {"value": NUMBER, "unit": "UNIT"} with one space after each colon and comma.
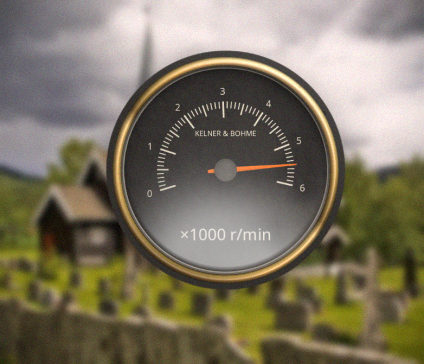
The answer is {"value": 5500, "unit": "rpm"}
